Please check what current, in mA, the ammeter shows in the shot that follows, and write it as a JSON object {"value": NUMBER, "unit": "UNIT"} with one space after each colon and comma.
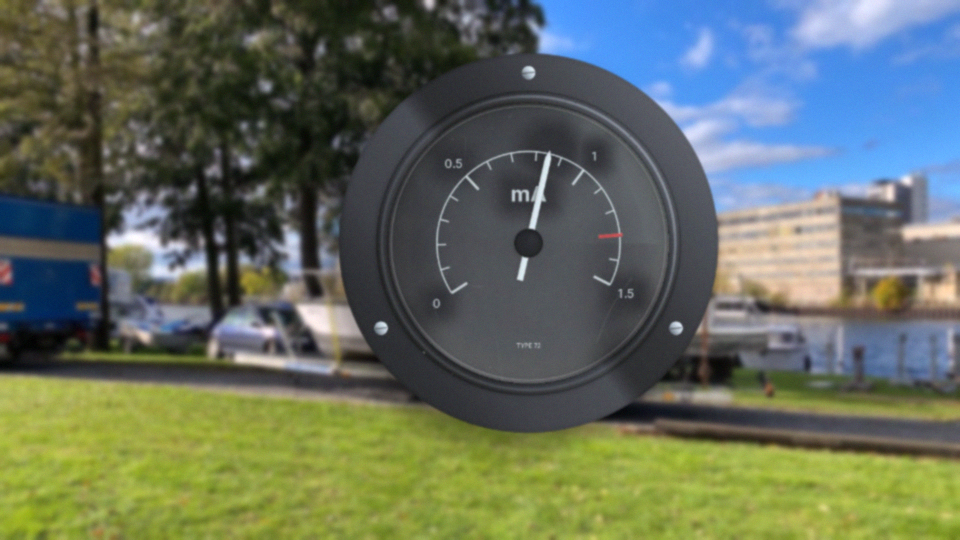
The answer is {"value": 0.85, "unit": "mA"}
